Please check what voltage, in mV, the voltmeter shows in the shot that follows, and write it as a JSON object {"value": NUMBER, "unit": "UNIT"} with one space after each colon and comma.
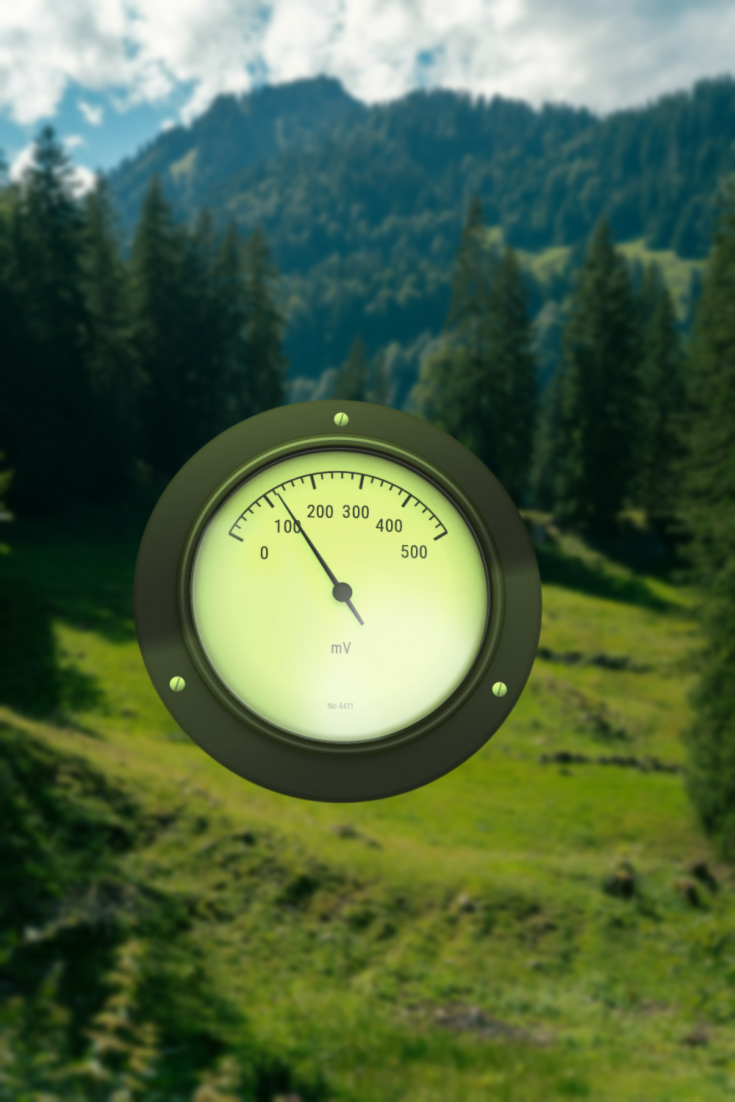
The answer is {"value": 120, "unit": "mV"}
